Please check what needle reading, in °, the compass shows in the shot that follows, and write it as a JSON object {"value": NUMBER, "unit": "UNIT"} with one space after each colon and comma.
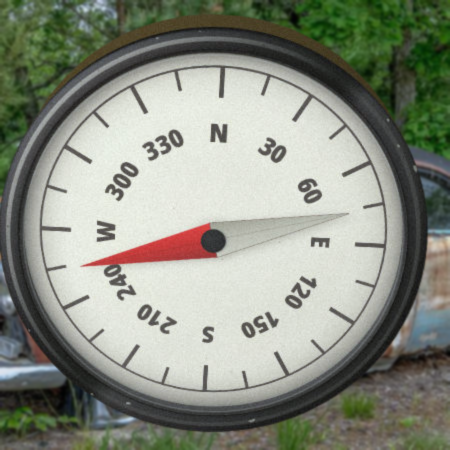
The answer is {"value": 255, "unit": "°"}
